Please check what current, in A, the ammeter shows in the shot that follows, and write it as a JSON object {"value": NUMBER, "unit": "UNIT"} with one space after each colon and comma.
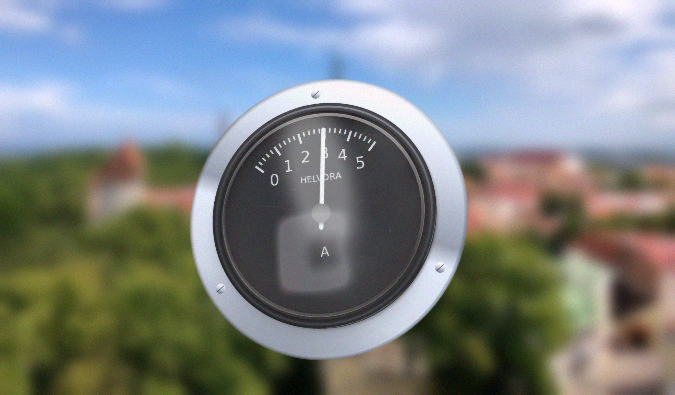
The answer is {"value": 3, "unit": "A"}
